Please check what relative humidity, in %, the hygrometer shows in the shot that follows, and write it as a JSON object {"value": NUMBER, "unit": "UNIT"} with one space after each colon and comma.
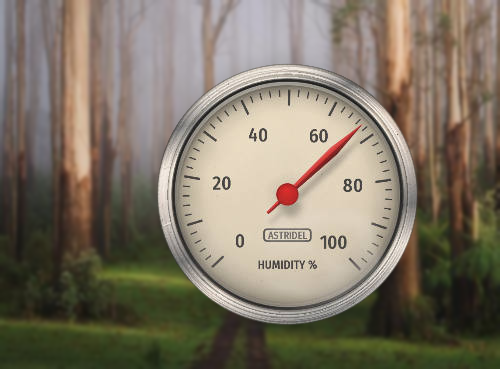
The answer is {"value": 67, "unit": "%"}
